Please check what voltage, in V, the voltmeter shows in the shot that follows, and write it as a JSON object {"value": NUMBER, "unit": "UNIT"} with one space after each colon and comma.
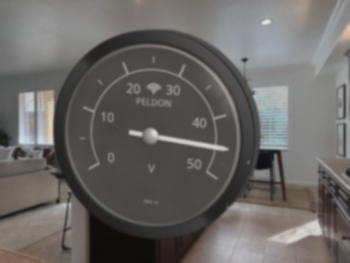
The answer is {"value": 45, "unit": "V"}
